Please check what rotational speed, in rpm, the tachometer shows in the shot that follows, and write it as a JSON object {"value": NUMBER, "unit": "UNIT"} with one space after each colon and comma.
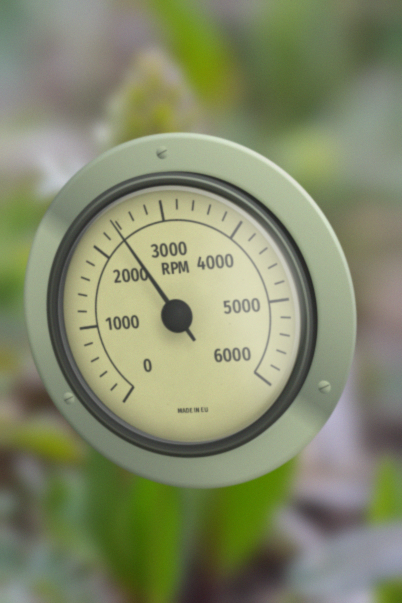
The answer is {"value": 2400, "unit": "rpm"}
